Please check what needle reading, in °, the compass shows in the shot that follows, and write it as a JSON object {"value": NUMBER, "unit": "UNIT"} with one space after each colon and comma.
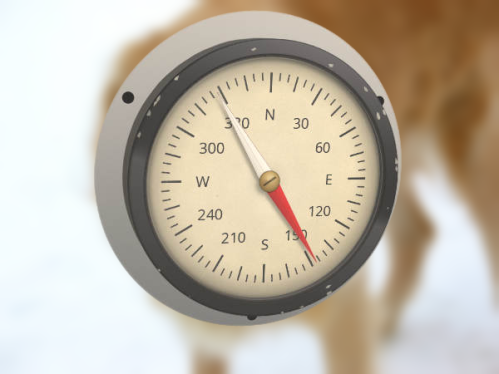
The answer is {"value": 147.5, "unit": "°"}
